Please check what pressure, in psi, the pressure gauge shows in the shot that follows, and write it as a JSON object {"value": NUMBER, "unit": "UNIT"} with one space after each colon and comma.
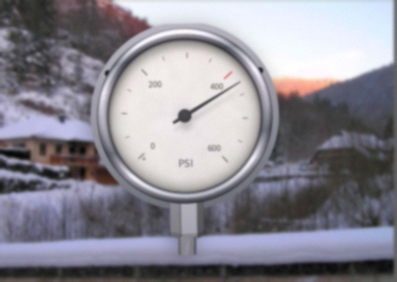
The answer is {"value": 425, "unit": "psi"}
